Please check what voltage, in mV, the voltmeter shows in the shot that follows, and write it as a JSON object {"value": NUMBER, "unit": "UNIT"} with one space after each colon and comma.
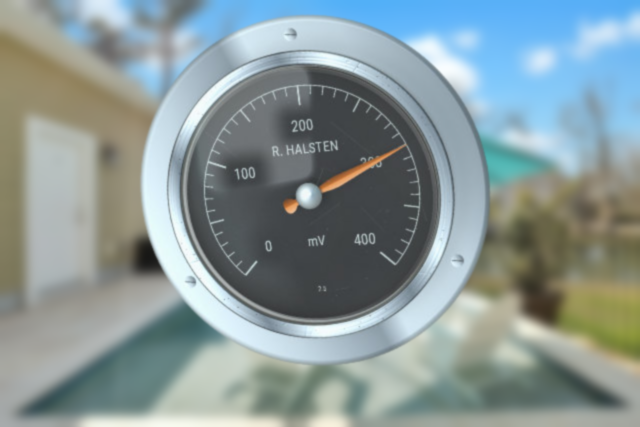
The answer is {"value": 300, "unit": "mV"}
